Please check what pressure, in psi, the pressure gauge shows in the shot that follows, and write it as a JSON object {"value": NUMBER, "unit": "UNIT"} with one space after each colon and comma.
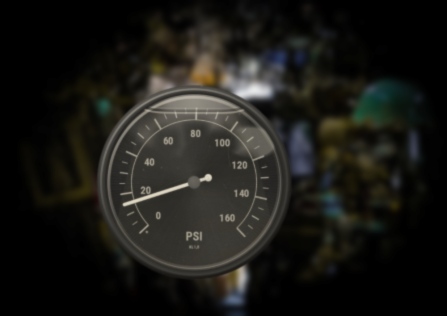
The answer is {"value": 15, "unit": "psi"}
